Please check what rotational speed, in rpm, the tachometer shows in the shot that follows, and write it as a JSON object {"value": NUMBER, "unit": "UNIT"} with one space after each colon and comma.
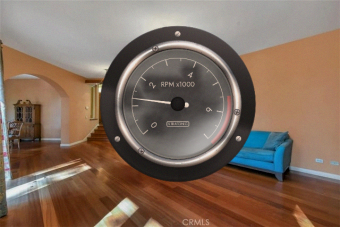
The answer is {"value": 1250, "unit": "rpm"}
